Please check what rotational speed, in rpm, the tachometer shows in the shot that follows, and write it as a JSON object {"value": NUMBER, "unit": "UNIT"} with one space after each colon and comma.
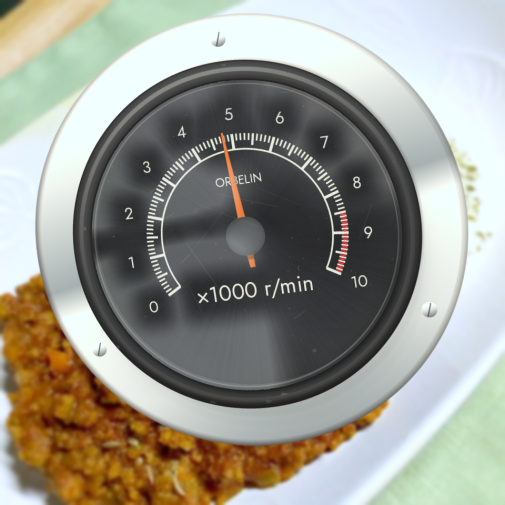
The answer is {"value": 4800, "unit": "rpm"}
